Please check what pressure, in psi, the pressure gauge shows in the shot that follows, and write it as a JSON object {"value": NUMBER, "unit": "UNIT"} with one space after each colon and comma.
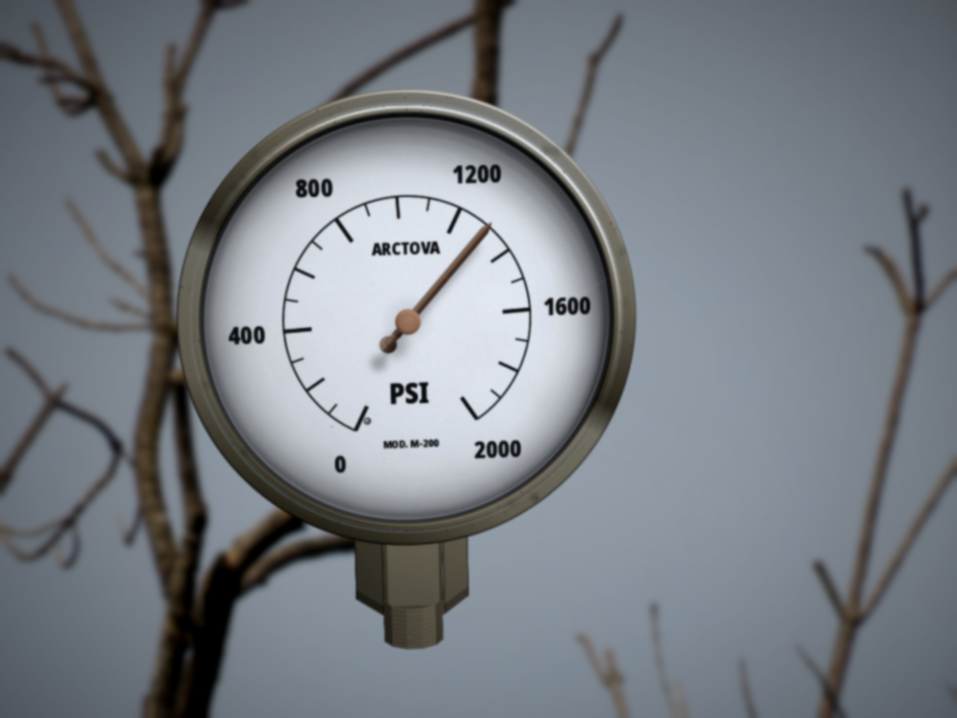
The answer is {"value": 1300, "unit": "psi"}
